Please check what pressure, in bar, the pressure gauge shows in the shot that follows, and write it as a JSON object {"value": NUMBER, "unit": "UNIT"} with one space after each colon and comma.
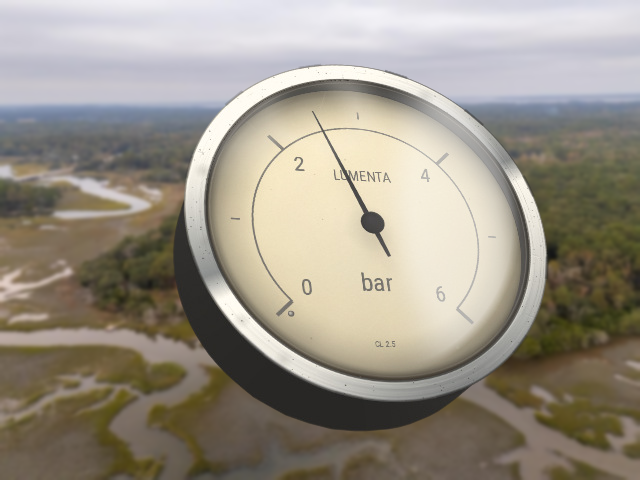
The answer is {"value": 2.5, "unit": "bar"}
